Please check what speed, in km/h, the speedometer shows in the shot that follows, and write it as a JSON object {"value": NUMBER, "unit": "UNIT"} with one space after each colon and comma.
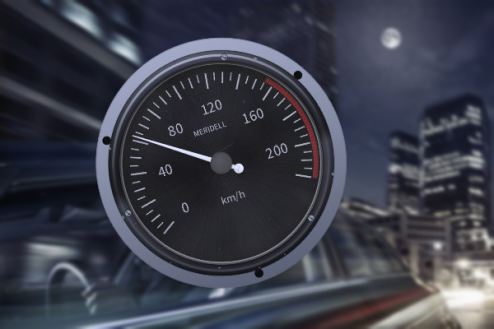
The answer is {"value": 62.5, "unit": "km/h"}
